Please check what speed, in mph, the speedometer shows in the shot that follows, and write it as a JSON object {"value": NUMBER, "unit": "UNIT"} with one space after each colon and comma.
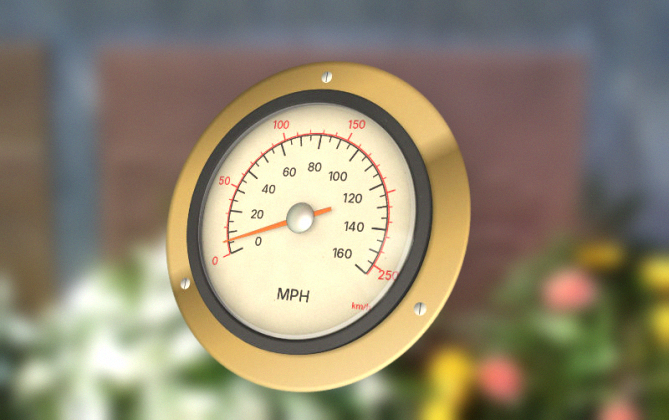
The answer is {"value": 5, "unit": "mph"}
